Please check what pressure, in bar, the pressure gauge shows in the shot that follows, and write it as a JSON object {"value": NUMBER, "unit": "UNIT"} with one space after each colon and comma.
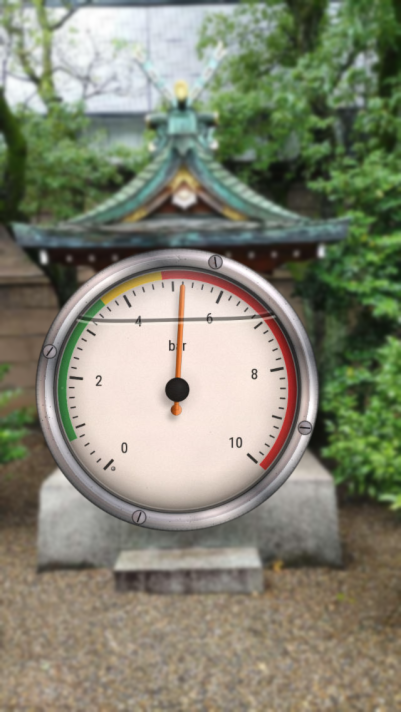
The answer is {"value": 5.2, "unit": "bar"}
